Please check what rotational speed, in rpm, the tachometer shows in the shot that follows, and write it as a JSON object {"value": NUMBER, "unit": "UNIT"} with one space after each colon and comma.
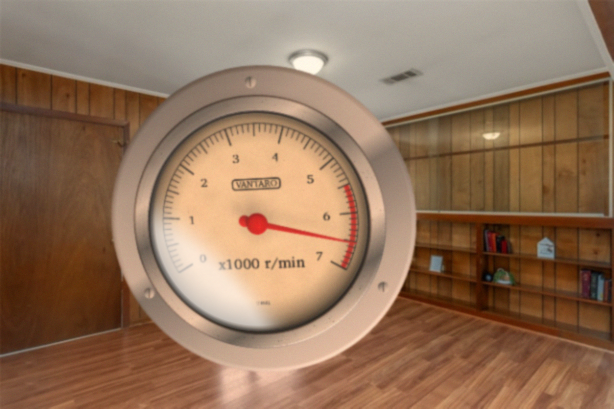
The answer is {"value": 6500, "unit": "rpm"}
